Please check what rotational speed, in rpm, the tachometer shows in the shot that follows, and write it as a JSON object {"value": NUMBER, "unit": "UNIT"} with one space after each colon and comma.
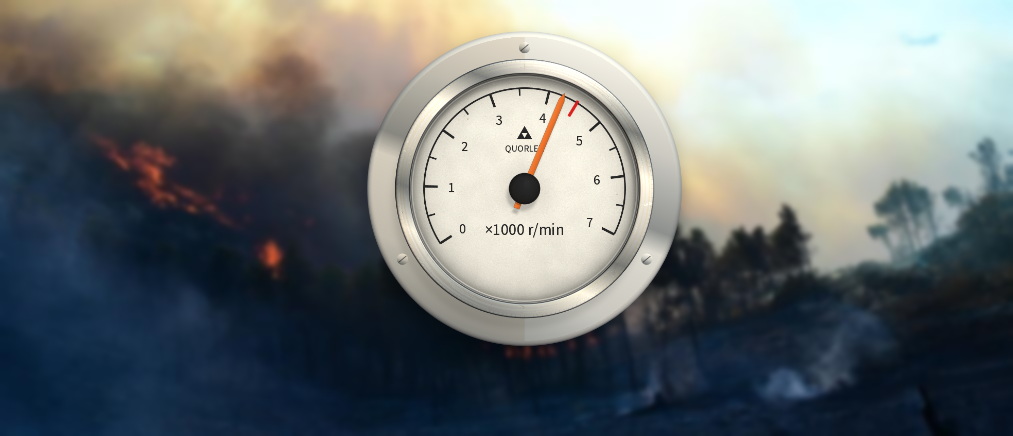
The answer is {"value": 4250, "unit": "rpm"}
